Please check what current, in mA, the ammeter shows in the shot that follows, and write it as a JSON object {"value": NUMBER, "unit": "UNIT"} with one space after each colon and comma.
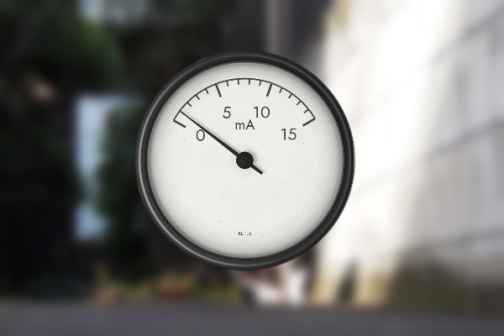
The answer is {"value": 1, "unit": "mA"}
